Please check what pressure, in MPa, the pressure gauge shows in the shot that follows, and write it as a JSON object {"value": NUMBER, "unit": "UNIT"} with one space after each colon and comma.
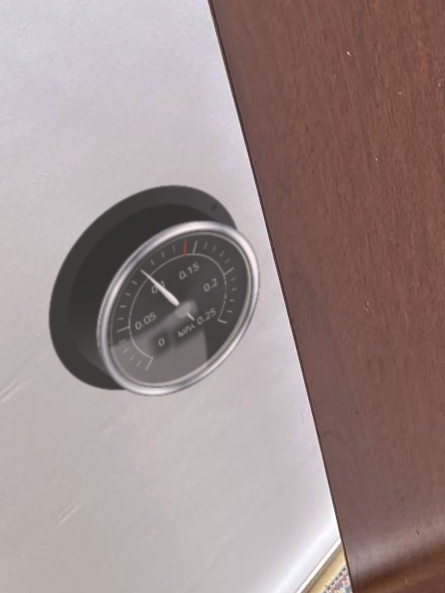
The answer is {"value": 0.1, "unit": "MPa"}
